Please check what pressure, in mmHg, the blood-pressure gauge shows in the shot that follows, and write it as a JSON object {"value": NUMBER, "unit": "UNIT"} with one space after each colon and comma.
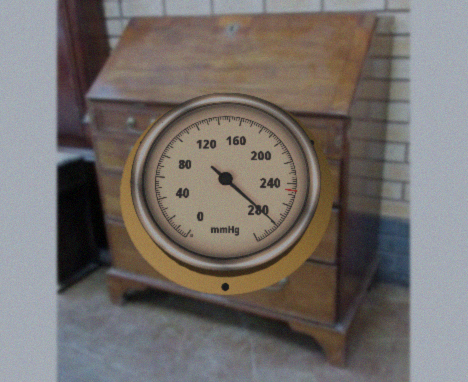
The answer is {"value": 280, "unit": "mmHg"}
